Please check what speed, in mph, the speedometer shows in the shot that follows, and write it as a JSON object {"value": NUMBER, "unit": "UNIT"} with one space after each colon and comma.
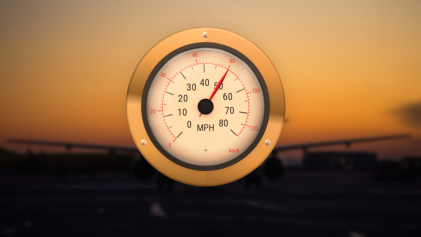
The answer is {"value": 50, "unit": "mph"}
